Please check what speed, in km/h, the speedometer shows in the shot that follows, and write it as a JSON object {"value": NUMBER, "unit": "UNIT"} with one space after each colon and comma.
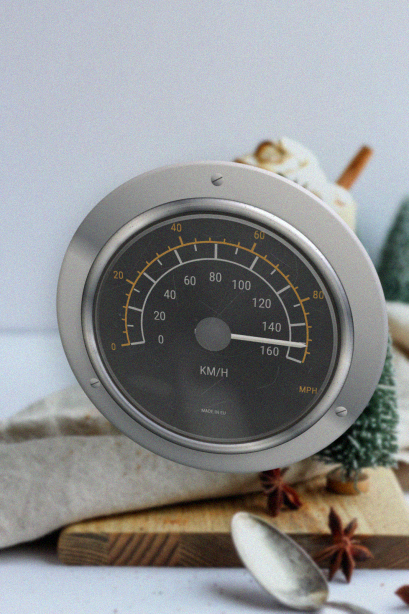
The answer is {"value": 150, "unit": "km/h"}
